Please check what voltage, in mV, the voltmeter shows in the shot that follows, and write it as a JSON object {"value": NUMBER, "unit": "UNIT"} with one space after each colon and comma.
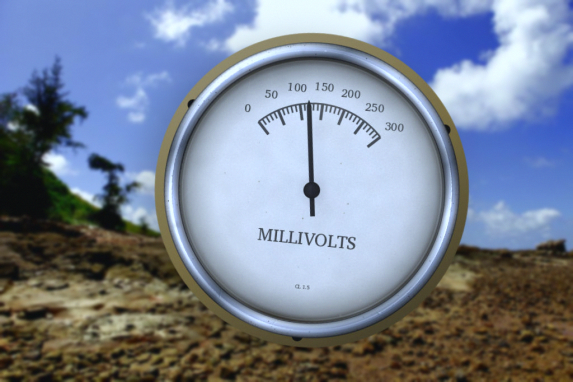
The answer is {"value": 120, "unit": "mV"}
